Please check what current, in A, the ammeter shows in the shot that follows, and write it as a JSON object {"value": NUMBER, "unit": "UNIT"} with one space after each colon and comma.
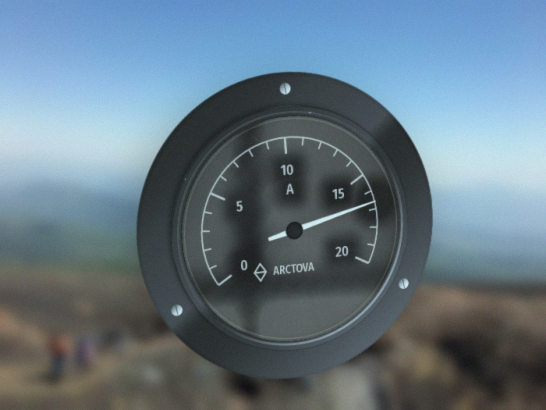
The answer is {"value": 16.5, "unit": "A"}
